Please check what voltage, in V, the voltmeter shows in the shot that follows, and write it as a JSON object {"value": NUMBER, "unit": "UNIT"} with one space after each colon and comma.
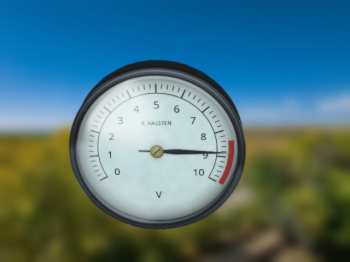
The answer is {"value": 8.8, "unit": "V"}
